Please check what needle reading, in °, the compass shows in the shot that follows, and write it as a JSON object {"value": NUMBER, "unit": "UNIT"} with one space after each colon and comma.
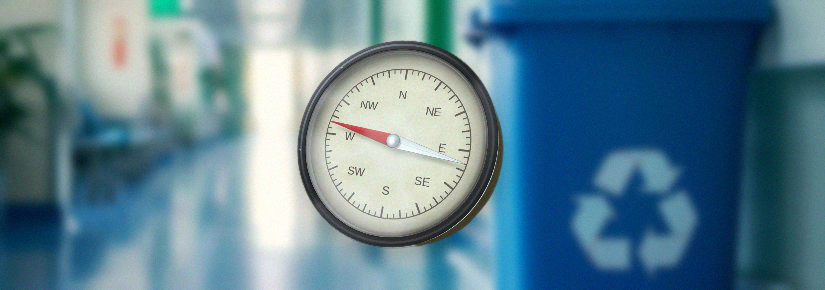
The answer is {"value": 280, "unit": "°"}
